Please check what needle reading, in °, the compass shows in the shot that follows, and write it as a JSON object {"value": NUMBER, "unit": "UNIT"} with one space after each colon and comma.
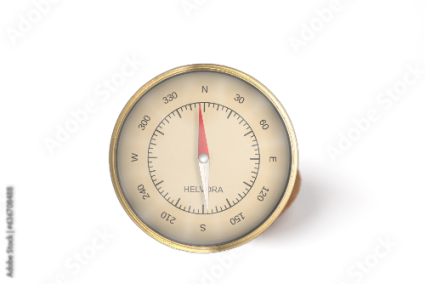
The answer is {"value": 355, "unit": "°"}
